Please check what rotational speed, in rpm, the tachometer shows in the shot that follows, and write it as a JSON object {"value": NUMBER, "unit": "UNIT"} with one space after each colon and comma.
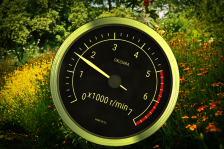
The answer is {"value": 1600, "unit": "rpm"}
